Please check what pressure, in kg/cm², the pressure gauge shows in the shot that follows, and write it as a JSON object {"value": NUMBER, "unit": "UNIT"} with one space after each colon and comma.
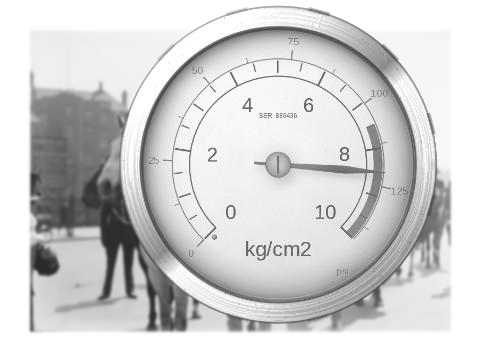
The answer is {"value": 8.5, "unit": "kg/cm²"}
